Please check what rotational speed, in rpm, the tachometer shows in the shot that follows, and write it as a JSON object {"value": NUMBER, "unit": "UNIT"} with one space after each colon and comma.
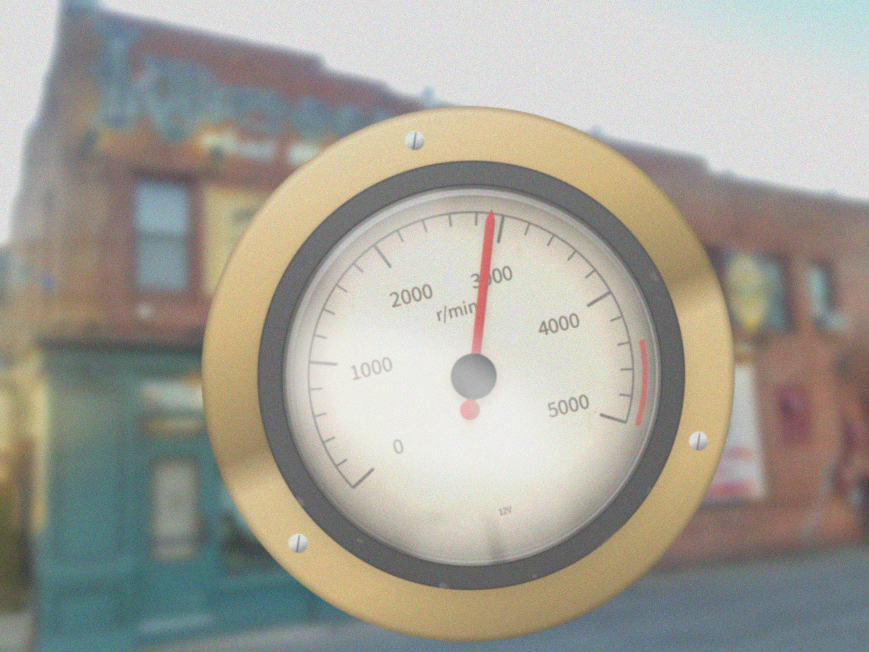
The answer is {"value": 2900, "unit": "rpm"}
